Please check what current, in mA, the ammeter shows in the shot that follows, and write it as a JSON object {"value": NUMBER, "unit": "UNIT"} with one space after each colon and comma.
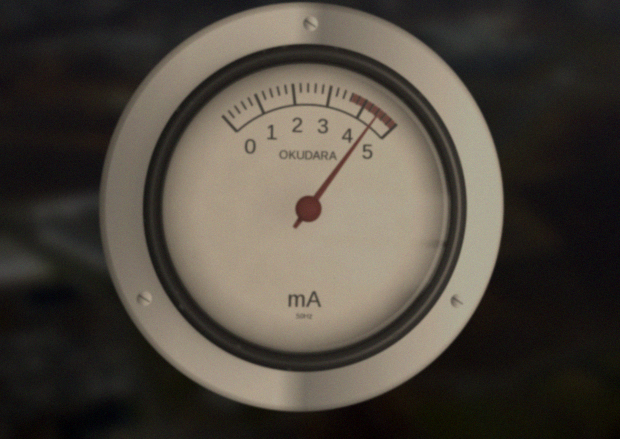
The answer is {"value": 4.4, "unit": "mA"}
